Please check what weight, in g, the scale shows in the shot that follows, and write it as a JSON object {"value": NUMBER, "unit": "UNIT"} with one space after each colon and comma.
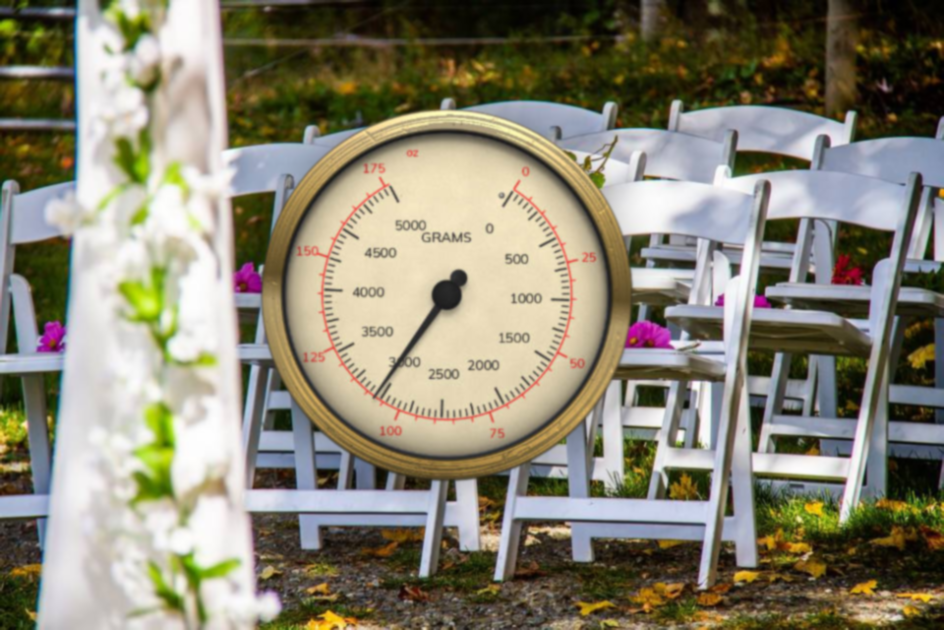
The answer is {"value": 3050, "unit": "g"}
